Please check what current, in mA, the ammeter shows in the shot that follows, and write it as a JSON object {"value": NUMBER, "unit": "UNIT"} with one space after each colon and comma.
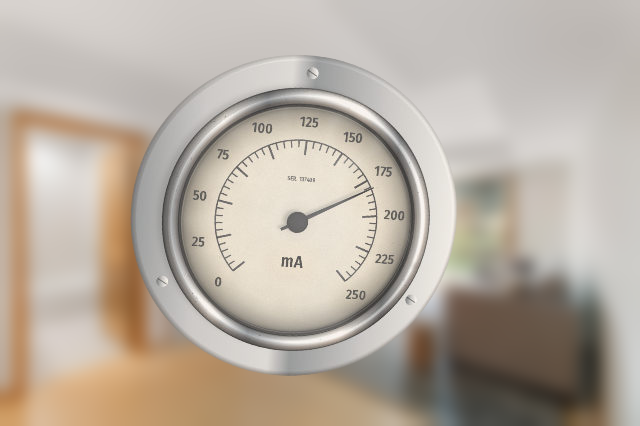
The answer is {"value": 180, "unit": "mA"}
